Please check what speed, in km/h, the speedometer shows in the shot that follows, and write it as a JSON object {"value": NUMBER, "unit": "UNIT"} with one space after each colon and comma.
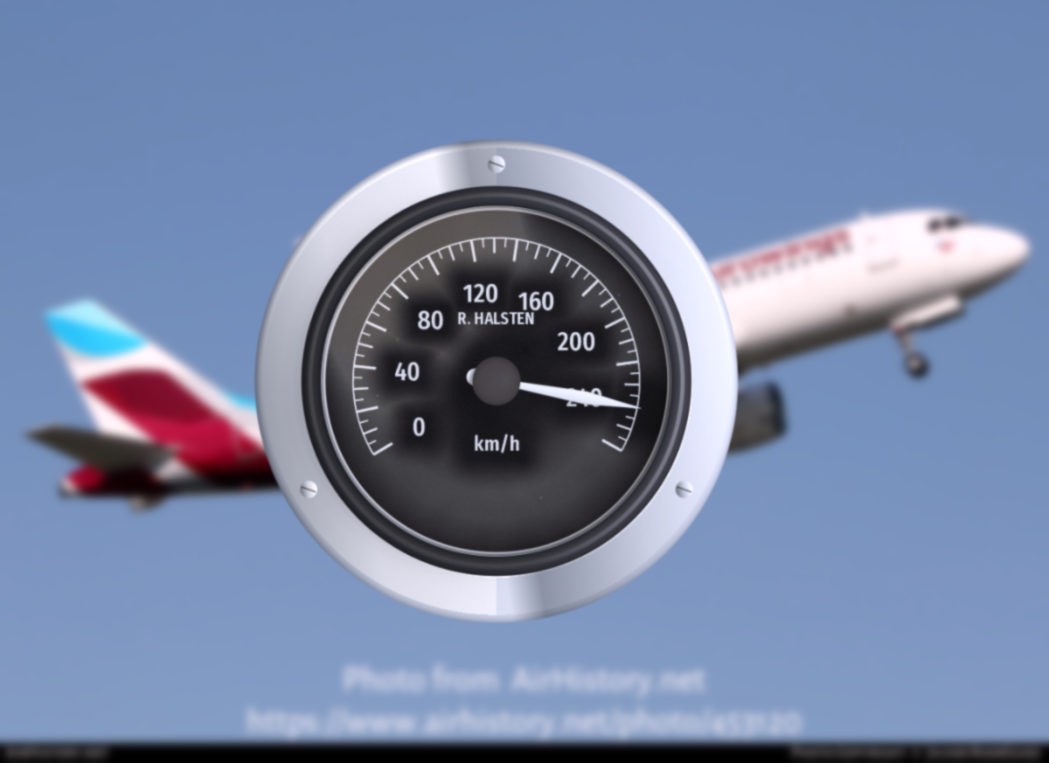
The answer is {"value": 240, "unit": "km/h"}
